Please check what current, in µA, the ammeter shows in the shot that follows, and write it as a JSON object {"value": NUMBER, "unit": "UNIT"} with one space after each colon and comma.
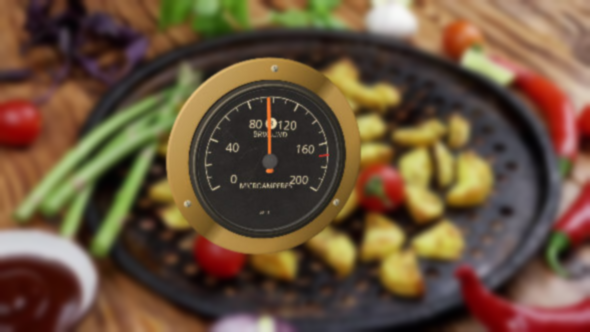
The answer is {"value": 95, "unit": "µA"}
